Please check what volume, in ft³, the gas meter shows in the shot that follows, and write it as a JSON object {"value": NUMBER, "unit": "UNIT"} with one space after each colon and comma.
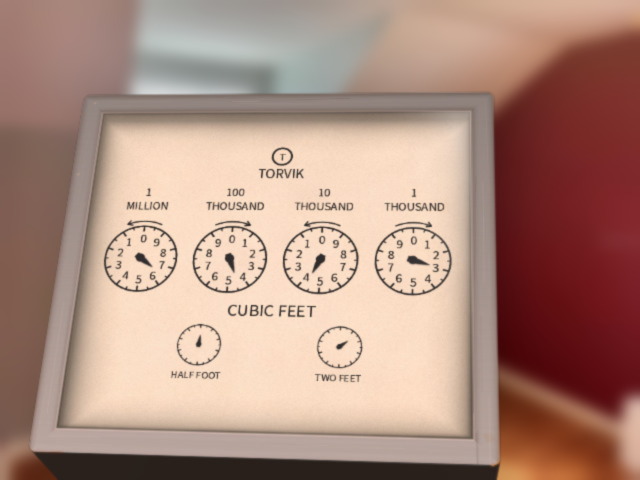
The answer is {"value": 644300, "unit": "ft³"}
